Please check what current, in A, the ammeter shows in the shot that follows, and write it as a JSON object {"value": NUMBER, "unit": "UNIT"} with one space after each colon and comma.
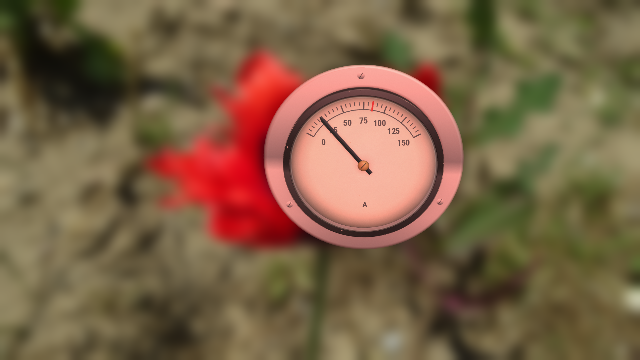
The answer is {"value": 25, "unit": "A"}
